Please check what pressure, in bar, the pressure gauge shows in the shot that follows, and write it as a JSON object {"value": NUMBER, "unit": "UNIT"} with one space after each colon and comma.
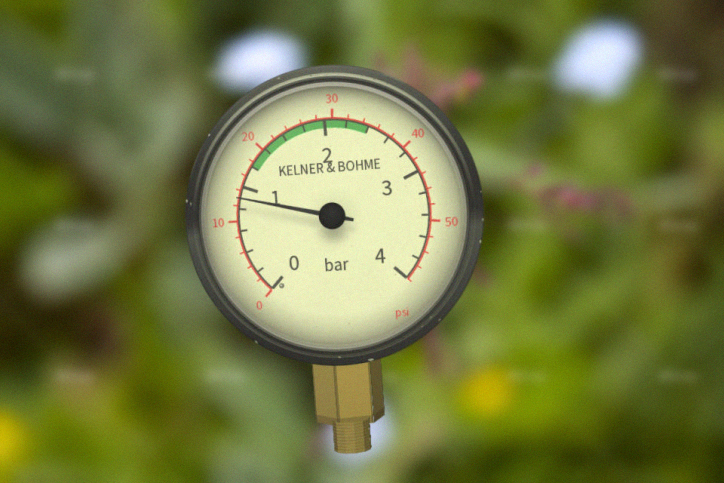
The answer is {"value": 0.9, "unit": "bar"}
